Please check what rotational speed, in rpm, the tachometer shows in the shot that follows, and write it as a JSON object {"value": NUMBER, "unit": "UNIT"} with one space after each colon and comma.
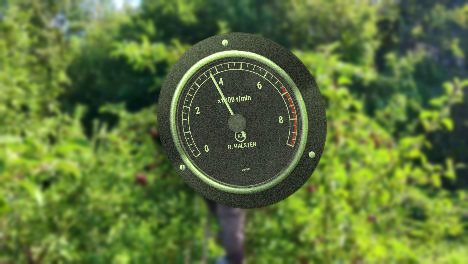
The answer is {"value": 3750, "unit": "rpm"}
